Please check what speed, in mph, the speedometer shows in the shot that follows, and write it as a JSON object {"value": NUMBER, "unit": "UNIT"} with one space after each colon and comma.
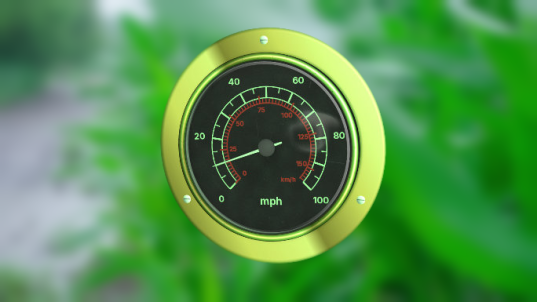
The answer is {"value": 10, "unit": "mph"}
